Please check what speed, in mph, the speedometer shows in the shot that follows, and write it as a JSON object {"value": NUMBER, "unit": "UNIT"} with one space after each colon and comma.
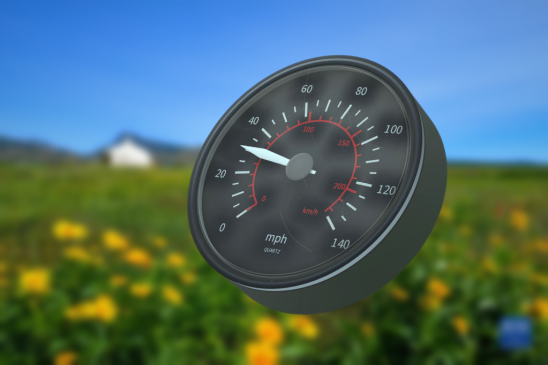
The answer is {"value": 30, "unit": "mph"}
